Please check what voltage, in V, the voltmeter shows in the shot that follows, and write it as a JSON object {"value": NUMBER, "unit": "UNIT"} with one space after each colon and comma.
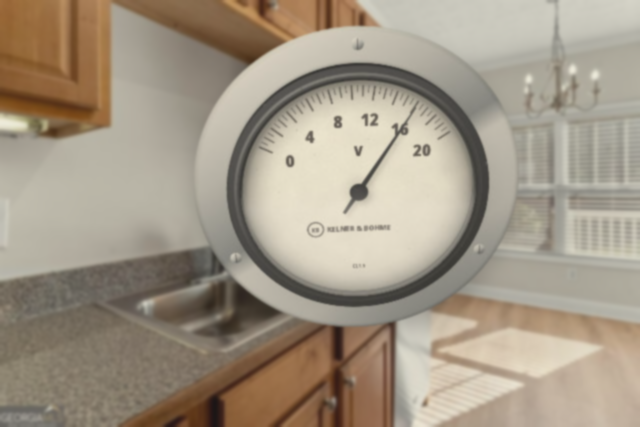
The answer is {"value": 16, "unit": "V"}
